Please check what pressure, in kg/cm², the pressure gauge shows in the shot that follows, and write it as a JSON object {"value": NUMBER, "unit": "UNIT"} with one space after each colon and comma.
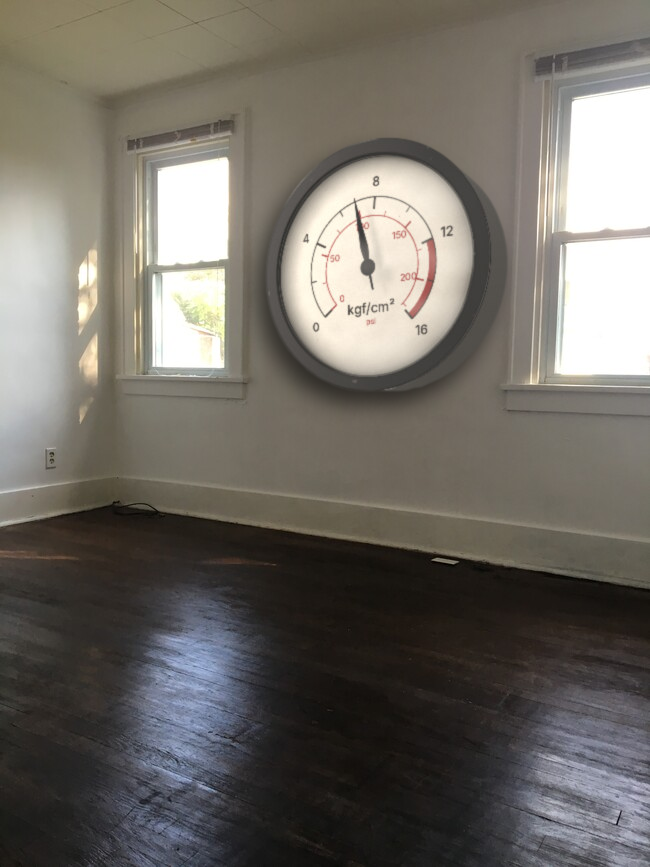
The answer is {"value": 7, "unit": "kg/cm²"}
